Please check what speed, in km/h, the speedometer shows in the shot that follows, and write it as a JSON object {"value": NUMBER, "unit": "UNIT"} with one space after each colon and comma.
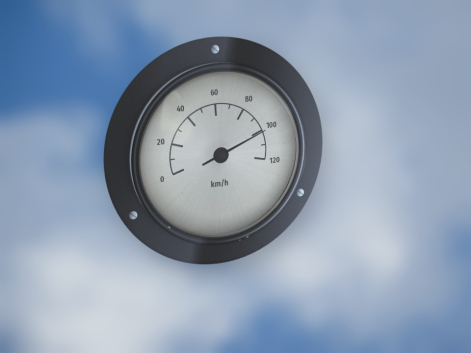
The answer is {"value": 100, "unit": "km/h"}
